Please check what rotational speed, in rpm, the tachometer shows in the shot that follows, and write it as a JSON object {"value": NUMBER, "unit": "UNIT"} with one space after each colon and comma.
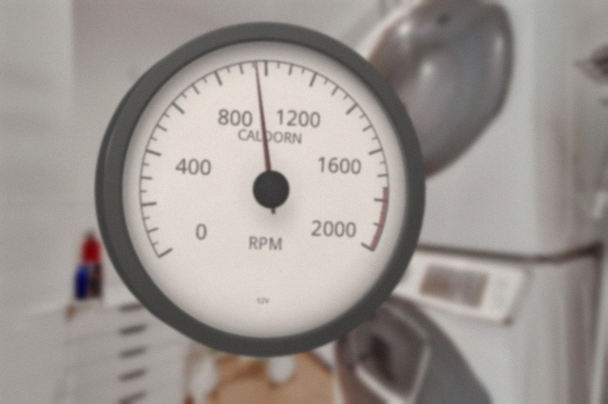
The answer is {"value": 950, "unit": "rpm"}
